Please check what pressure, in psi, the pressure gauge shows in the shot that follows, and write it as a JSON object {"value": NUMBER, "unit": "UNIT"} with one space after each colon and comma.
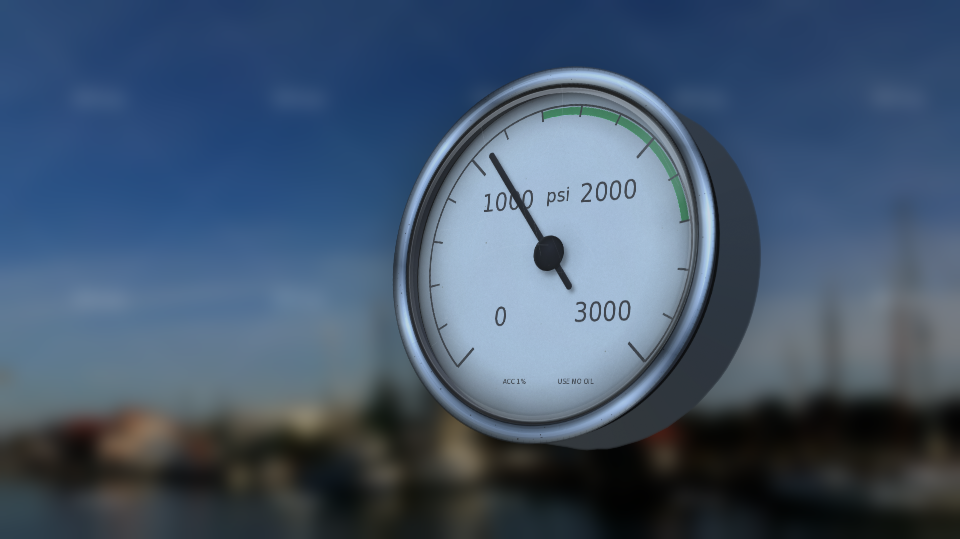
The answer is {"value": 1100, "unit": "psi"}
